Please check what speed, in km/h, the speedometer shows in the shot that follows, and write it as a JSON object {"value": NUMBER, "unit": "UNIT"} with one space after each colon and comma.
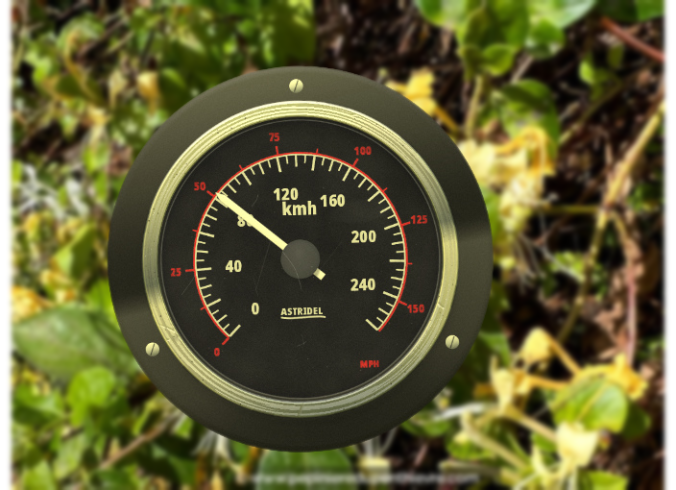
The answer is {"value": 82.5, "unit": "km/h"}
